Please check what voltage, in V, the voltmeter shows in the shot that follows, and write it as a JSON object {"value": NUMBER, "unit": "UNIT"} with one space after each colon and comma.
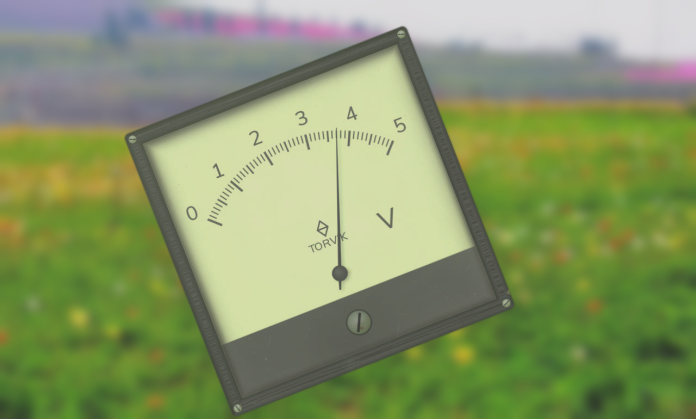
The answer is {"value": 3.7, "unit": "V"}
